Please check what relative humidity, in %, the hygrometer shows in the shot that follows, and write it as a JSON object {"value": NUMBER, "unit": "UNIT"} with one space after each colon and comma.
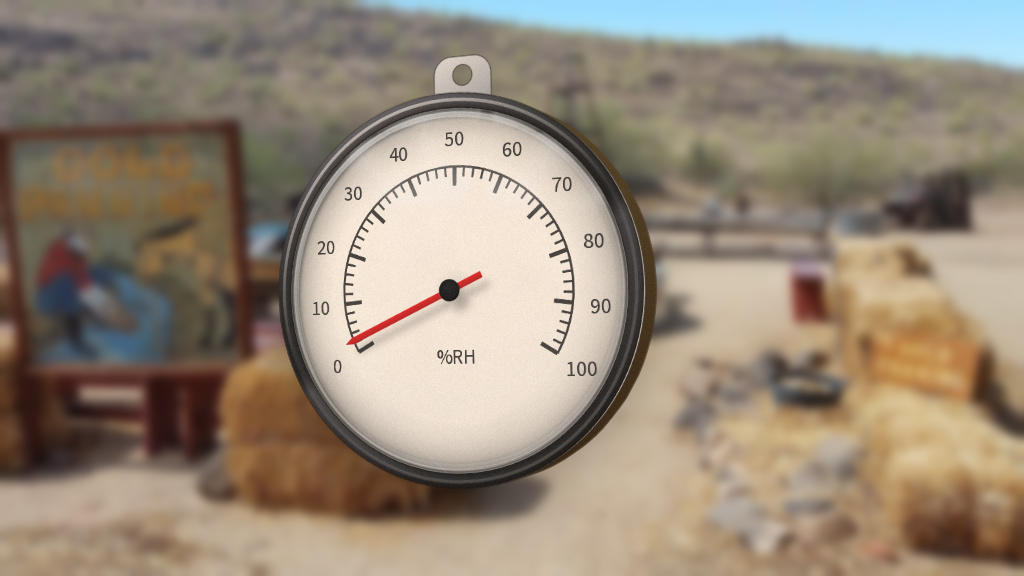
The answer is {"value": 2, "unit": "%"}
